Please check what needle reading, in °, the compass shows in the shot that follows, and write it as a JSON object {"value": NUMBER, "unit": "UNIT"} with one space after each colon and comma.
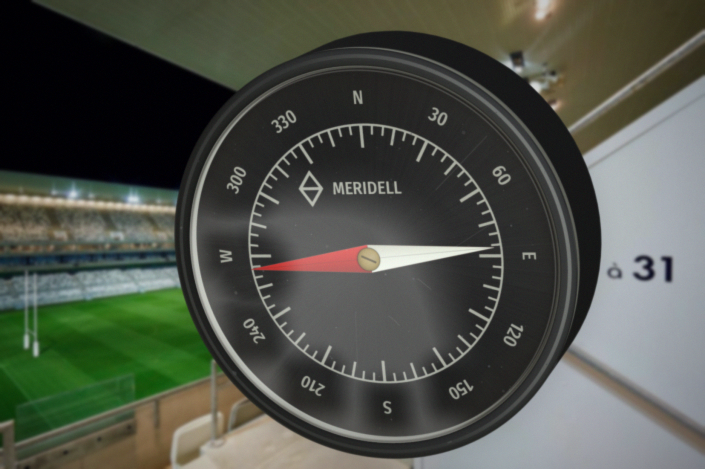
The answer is {"value": 265, "unit": "°"}
